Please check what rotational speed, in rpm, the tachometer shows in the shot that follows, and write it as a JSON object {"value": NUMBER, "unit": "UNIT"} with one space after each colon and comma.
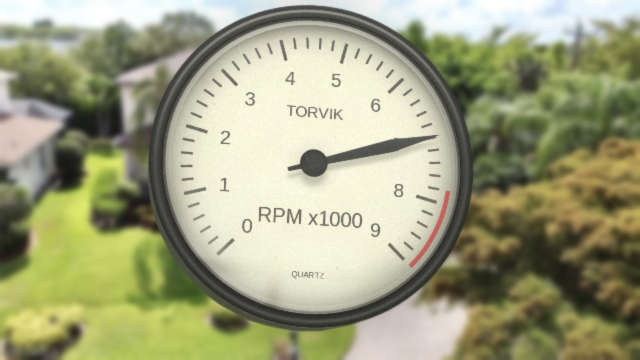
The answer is {"value": 7000, "unit": "rpm"}
